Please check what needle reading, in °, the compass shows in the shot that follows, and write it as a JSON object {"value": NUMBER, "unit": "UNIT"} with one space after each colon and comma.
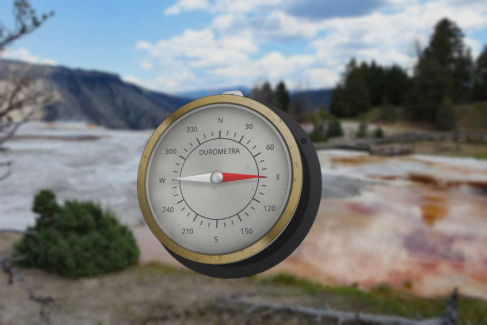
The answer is {"value": 90, "unit": "°"}
